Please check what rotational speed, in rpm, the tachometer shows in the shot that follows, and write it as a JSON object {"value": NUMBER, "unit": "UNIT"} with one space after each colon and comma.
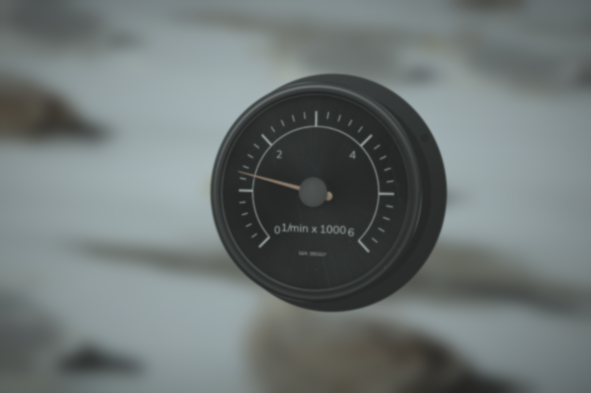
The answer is {"value": 1300, "unit": "rpm"}
